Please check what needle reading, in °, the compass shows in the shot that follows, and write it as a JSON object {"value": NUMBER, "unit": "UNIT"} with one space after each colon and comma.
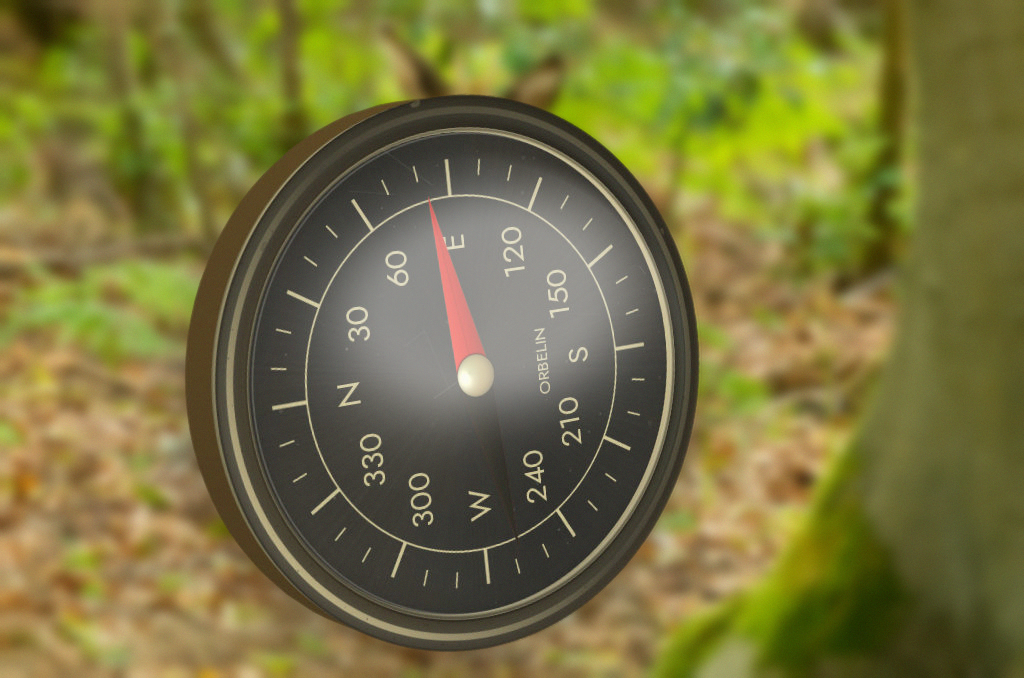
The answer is {"value": 80, "unit": "°"}
